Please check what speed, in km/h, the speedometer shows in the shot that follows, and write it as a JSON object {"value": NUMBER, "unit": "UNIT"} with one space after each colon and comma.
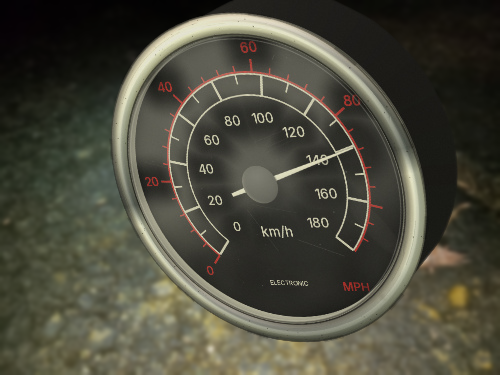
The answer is {"value": 140, "unit": "km/h"}
